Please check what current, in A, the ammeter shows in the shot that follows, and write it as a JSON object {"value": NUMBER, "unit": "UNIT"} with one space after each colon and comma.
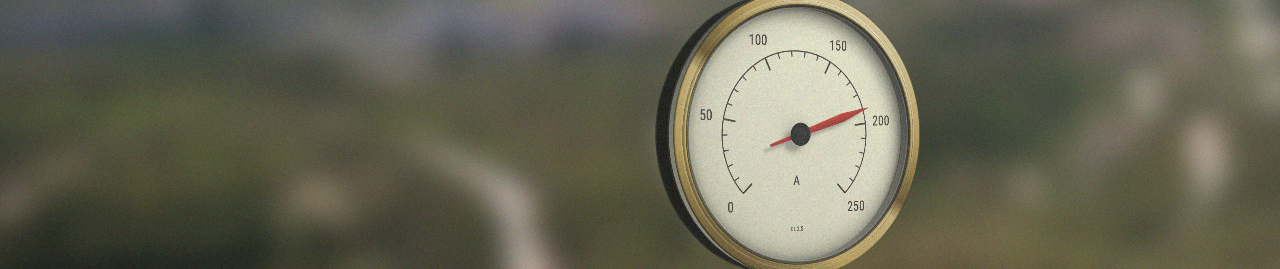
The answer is {"value": 190, "unit": "A"}
